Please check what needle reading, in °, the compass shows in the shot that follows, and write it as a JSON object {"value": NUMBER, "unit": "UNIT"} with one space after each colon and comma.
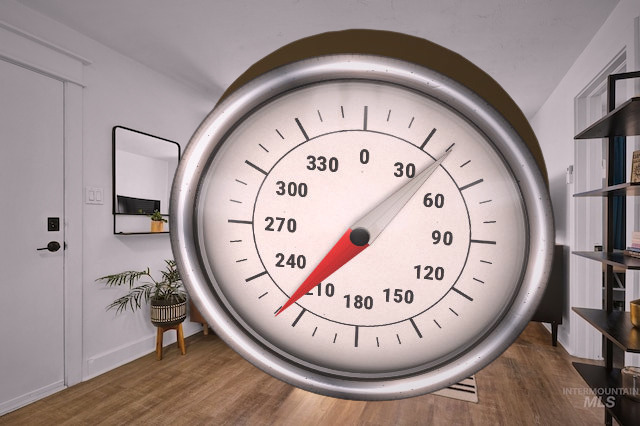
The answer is {"value": 220, "unit": "°"}
